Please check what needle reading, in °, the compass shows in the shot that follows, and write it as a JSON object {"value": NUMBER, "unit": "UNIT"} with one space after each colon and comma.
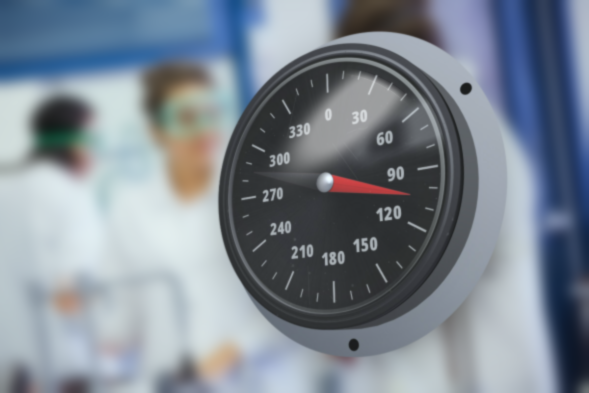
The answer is {"value": 105, "unit": "°"}
